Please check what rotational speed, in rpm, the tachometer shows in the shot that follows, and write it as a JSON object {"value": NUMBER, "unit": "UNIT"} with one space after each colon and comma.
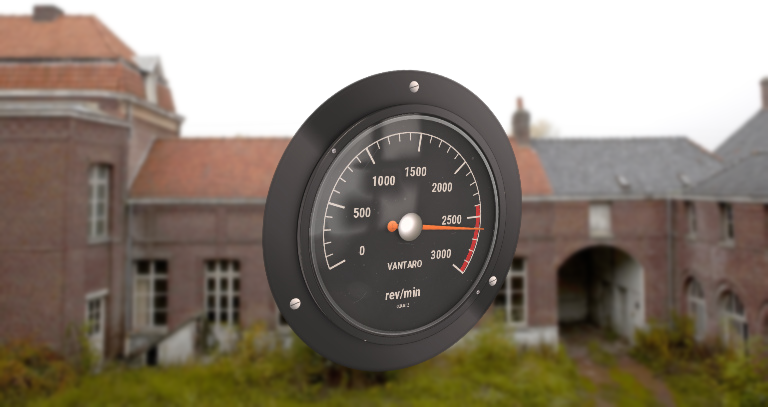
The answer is {"value": 2600, "unit": "rpm"}
